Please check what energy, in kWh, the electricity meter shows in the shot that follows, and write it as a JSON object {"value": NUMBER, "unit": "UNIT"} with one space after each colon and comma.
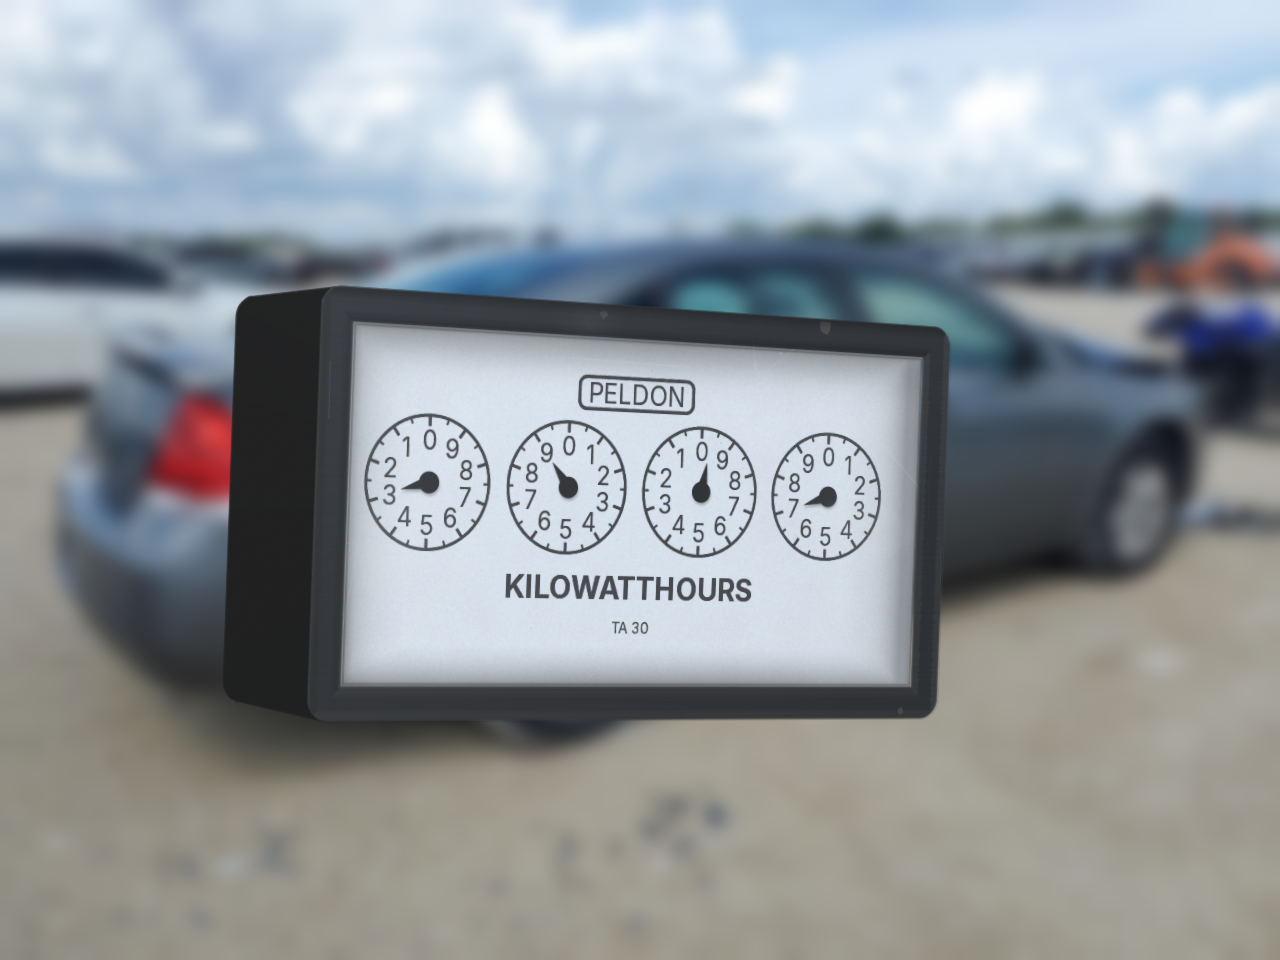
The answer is {"value": 2897, "unit": "kWh"}
